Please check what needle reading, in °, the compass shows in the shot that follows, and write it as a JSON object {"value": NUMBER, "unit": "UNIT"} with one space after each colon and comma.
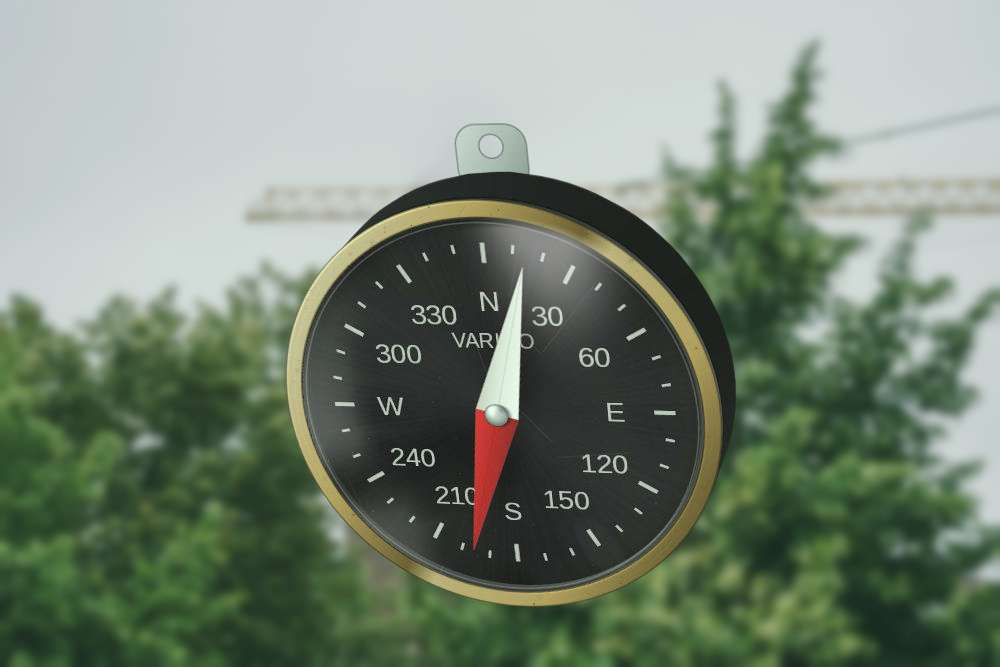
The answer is {"value": 195, "unit": "°"}
